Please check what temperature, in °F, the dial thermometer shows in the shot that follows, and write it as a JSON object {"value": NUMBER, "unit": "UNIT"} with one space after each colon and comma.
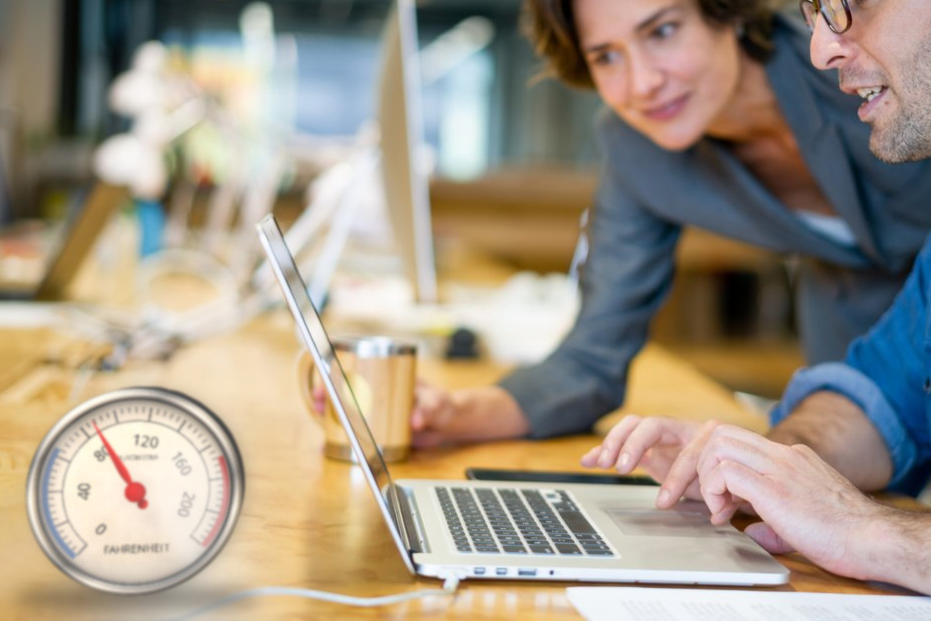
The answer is {"value": 88, "unit": "°F"}
